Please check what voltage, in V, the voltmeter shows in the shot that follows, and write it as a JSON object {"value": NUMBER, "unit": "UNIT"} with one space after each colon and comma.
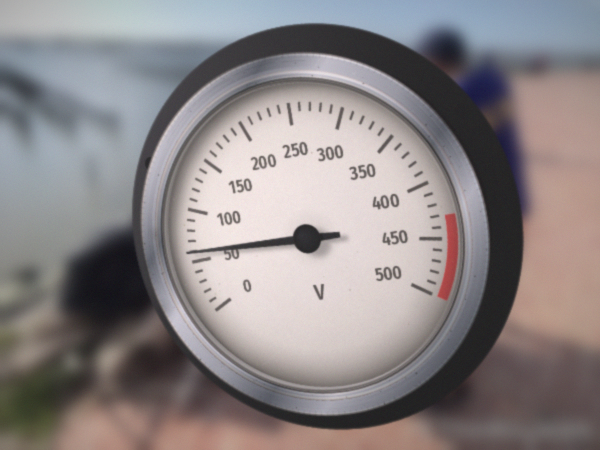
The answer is {"value": 60, "unit": "V"}
